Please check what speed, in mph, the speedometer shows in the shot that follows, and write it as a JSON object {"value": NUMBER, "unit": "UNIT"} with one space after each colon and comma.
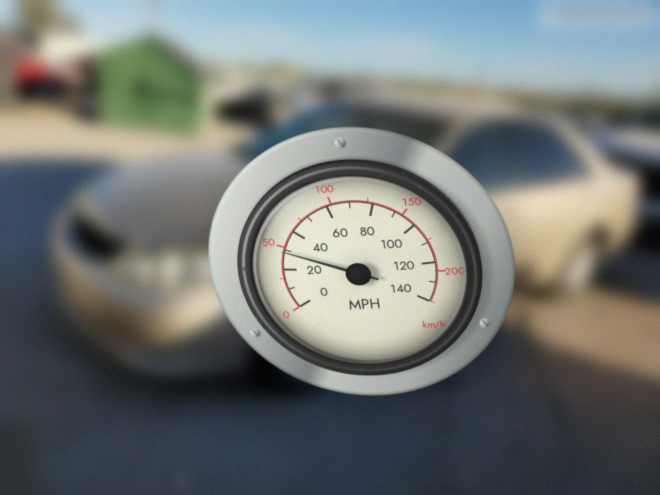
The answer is {"value": 30, "unit": "mph"}
